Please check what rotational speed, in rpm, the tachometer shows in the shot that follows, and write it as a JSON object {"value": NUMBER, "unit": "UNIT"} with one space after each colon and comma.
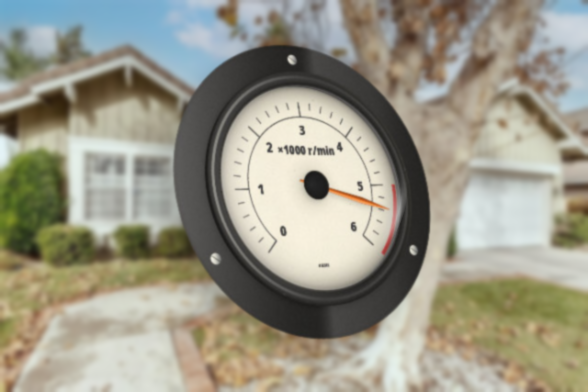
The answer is {"value": 5400, "unit": "rpm"}
